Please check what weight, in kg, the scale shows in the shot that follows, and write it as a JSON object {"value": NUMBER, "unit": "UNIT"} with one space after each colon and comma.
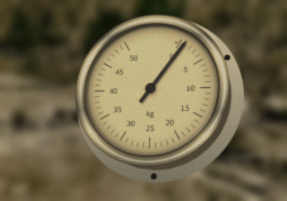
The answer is {"value": 1, "unit": "kg"}
